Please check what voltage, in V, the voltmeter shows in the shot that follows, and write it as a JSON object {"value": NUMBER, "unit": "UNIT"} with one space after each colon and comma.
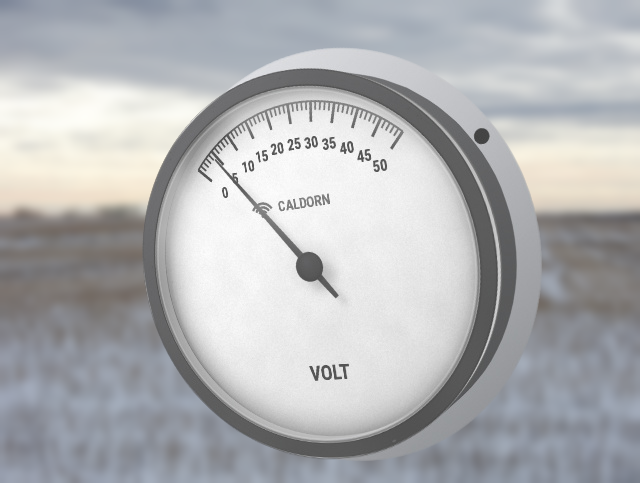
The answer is {"value": 5, "unit": "V"}
